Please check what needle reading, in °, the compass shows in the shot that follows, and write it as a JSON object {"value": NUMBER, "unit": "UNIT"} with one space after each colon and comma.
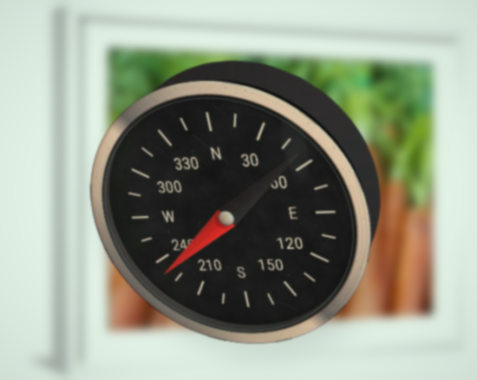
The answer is {"value": 232.5, "unit": "°"}
